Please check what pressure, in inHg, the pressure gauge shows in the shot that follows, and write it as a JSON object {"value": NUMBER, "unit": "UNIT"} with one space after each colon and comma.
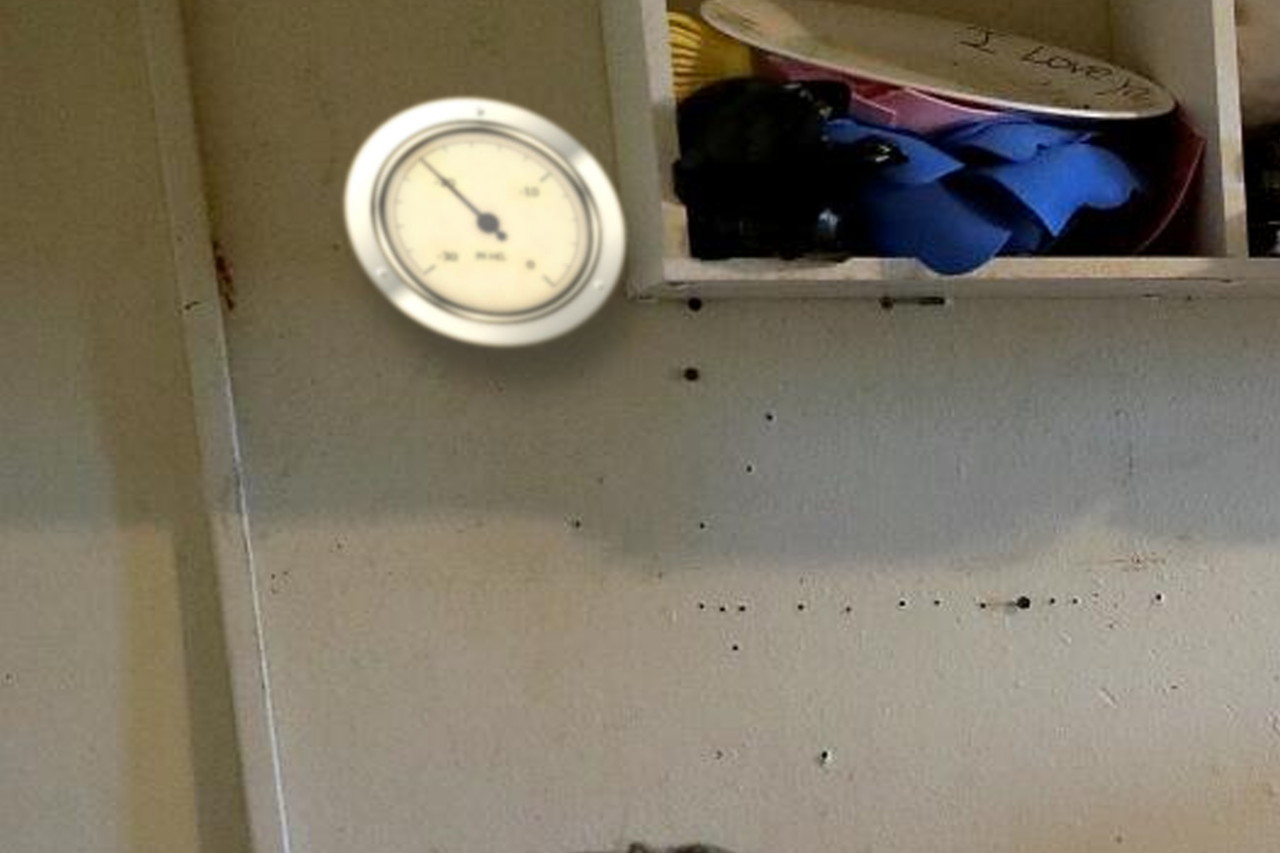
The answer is {"value": -20, "unit": "inHg"}
